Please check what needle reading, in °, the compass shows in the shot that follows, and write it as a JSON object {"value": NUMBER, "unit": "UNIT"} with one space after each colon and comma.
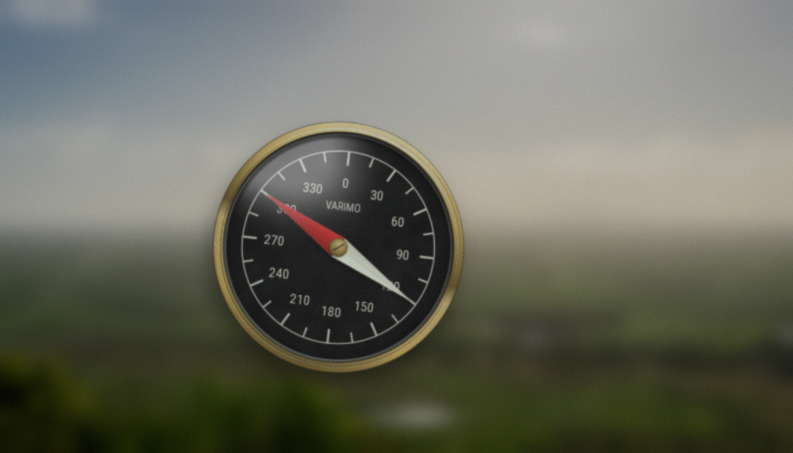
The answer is {"value": 300, "unit": "°"}
